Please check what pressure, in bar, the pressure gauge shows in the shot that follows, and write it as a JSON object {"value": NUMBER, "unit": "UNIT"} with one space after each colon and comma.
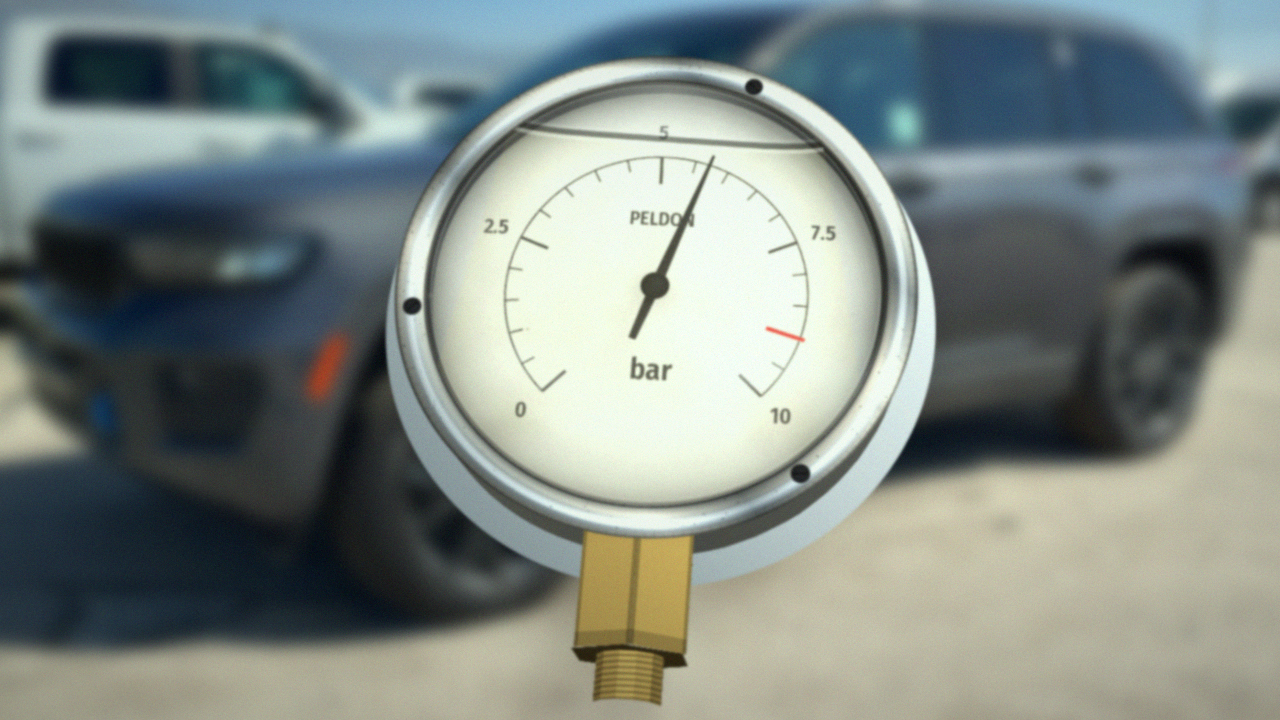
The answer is {"value": 5.75, "unit": "bar"}
